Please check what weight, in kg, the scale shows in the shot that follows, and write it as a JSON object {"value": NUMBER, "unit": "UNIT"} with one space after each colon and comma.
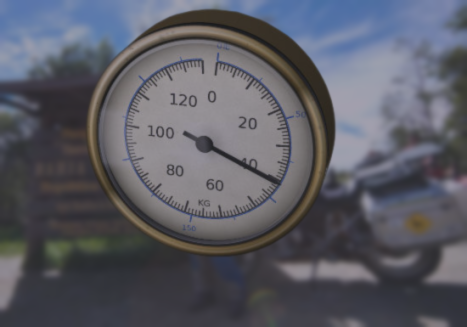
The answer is {"value": 40, "unit": "kg"}
